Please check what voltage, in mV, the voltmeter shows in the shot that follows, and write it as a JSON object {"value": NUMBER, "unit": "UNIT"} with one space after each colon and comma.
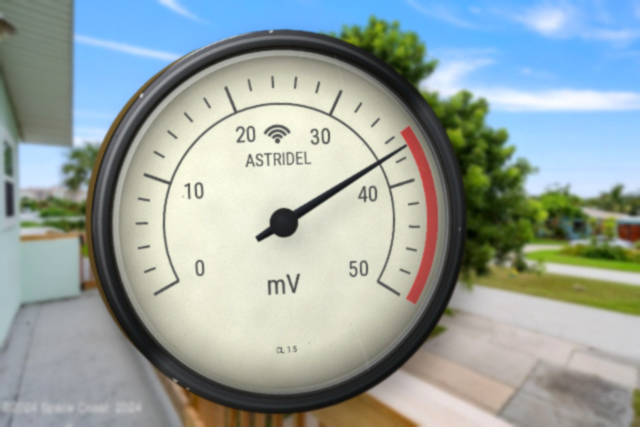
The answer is {"value": 37, "unit": "mV"}
